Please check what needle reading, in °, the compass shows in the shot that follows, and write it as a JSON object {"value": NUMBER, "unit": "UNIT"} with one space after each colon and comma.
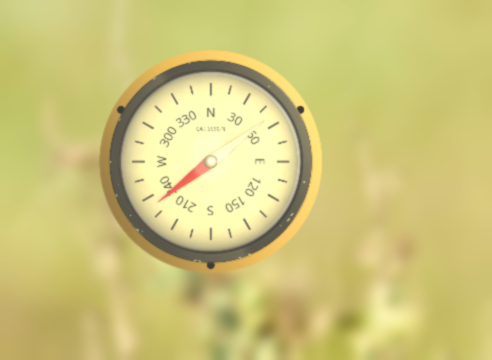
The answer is {"value": 232.5, "unit": "°"}
